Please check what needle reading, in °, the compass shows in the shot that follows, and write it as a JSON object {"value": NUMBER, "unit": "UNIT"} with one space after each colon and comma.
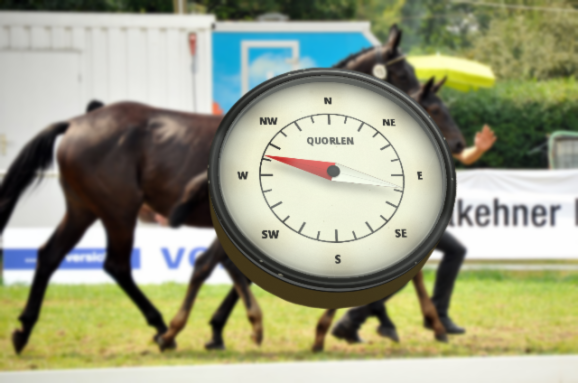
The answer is {"value": 285, "unit": "°"}
